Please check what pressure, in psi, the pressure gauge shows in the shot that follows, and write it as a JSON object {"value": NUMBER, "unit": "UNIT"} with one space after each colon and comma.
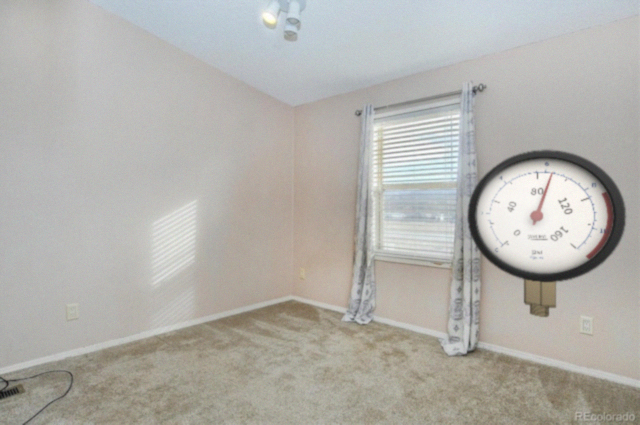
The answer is {"value": 90, "unit": "psi"}
